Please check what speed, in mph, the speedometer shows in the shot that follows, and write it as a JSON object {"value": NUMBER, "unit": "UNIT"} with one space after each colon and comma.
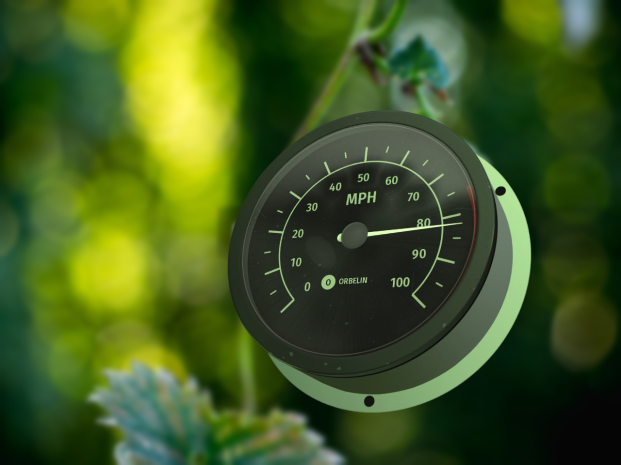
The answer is {"value": 82.5, "unit": "mph"}
